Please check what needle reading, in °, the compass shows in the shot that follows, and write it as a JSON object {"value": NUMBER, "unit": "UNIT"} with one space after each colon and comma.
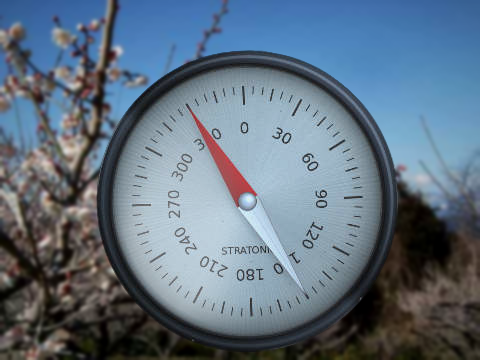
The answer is {"value": 330, "unit": "°"}
